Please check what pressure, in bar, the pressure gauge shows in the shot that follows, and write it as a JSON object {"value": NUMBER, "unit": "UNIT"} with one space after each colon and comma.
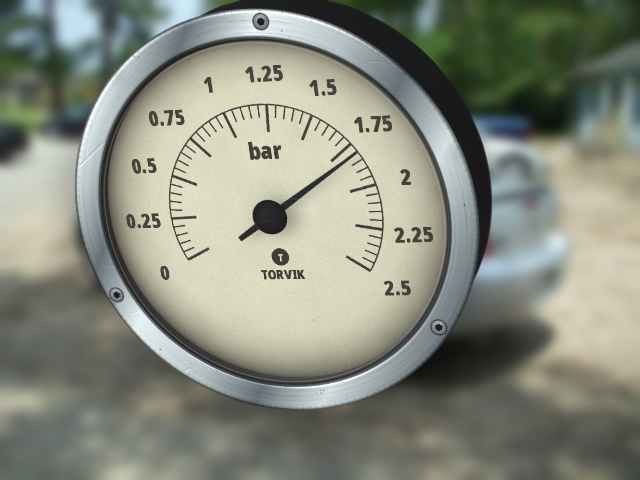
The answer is {"value": 1.8, "unit": "bar"}
